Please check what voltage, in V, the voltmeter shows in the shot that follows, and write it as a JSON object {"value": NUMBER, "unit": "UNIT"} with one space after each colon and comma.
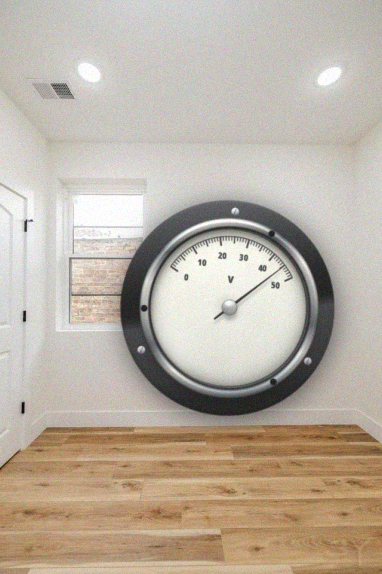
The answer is {"value": 45, "unit": "V"}
